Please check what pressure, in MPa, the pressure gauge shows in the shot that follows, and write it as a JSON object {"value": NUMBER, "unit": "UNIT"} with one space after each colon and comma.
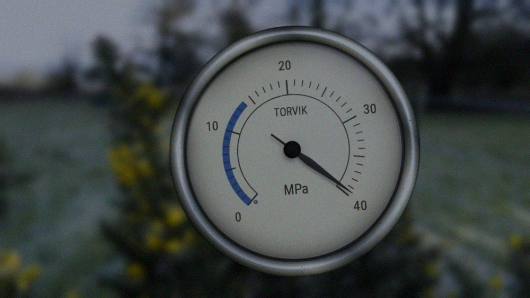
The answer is {"value": 39.5, "unit": "MPa"}
